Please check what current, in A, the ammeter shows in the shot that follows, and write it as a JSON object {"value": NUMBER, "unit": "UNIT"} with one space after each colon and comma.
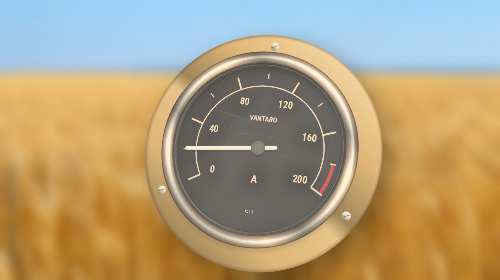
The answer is {"value": 20, "unit": "A"}
